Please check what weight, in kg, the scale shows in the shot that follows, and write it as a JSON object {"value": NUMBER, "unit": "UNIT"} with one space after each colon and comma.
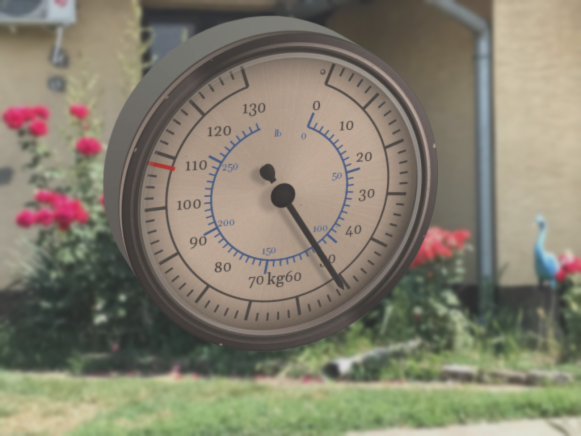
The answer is {"value": 51, "unit": "kg"}
